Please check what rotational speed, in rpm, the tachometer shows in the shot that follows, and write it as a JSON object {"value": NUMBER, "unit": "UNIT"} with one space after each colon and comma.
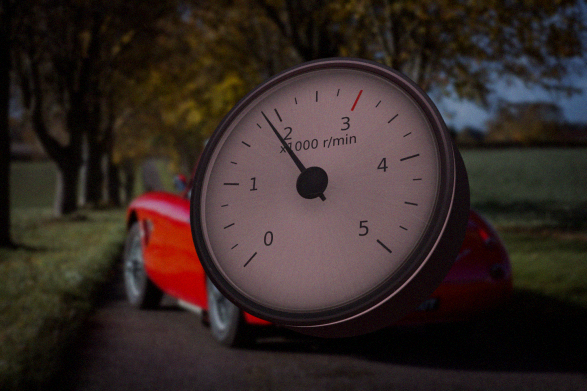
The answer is {"value": 1875, "unit": "rpm"}
